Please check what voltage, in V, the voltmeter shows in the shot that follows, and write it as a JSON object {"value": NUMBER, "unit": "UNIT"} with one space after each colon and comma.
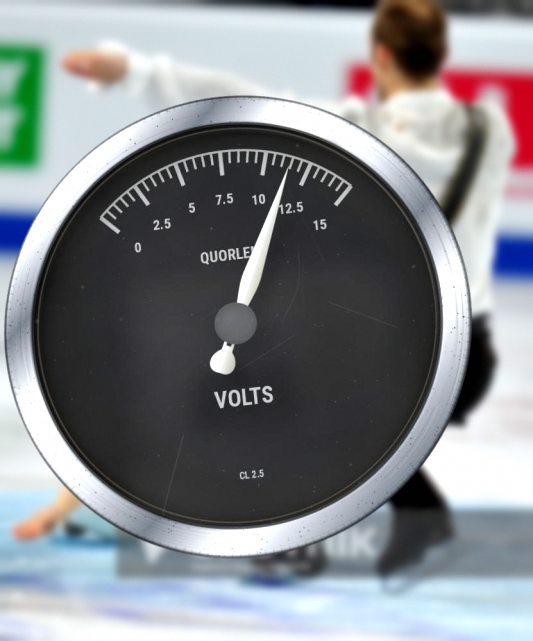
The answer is {"value": 11.5, "unit": "V"}
